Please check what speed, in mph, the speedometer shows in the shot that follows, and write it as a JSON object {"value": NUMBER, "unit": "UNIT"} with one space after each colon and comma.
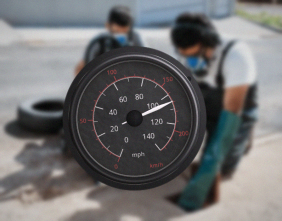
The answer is {"value": 105, "unit": "mph"}
